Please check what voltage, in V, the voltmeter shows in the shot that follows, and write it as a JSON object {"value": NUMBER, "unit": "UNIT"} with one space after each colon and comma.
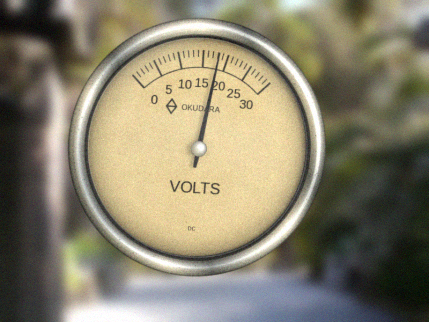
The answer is {"value": 18, "unit": "V"}
